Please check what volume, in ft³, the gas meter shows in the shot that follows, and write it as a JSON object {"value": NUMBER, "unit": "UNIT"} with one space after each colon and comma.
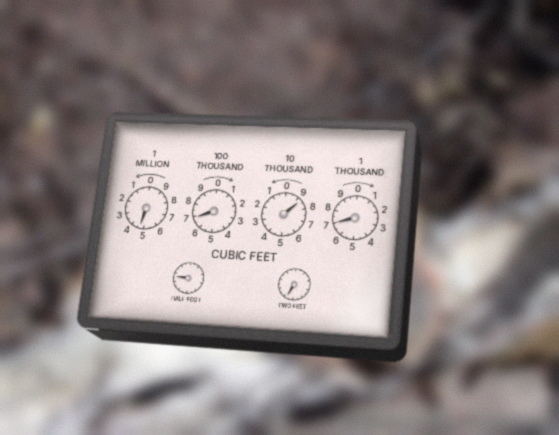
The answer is {"value": 468700, "unit": "ft³"}
